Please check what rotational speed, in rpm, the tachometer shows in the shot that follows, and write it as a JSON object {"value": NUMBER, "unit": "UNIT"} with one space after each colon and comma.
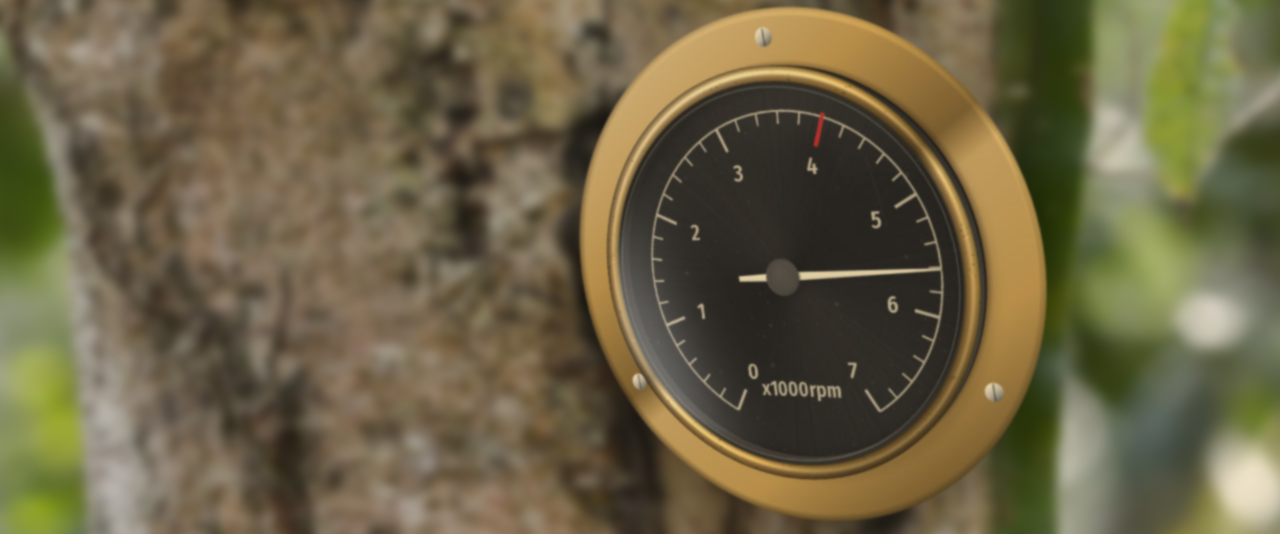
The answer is {"value": 5600, "unit": "rpm"}
